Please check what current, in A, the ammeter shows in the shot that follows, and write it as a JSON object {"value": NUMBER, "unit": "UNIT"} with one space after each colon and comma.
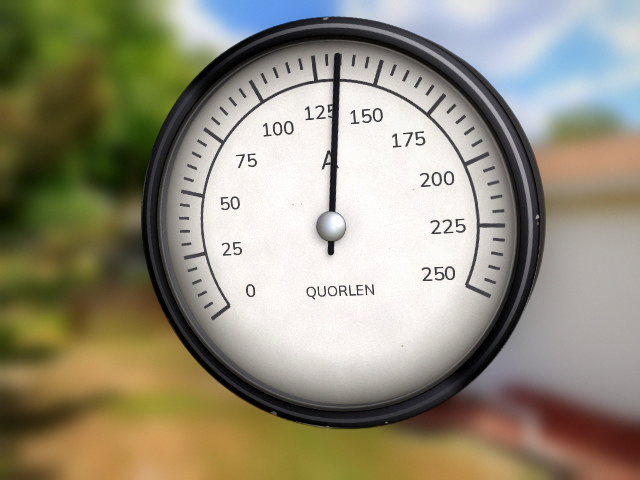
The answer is {"value": 135, "unit": "A"}
